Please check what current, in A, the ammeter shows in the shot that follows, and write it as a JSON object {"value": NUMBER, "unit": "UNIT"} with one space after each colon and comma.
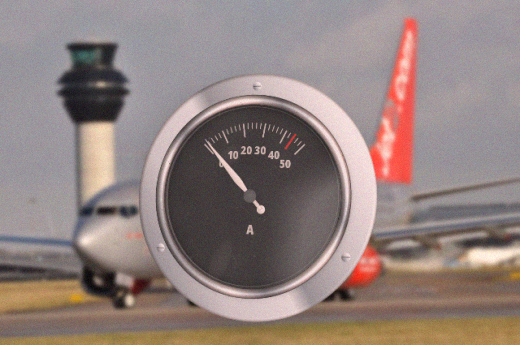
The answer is {"value": 2, "unit": "A"}
